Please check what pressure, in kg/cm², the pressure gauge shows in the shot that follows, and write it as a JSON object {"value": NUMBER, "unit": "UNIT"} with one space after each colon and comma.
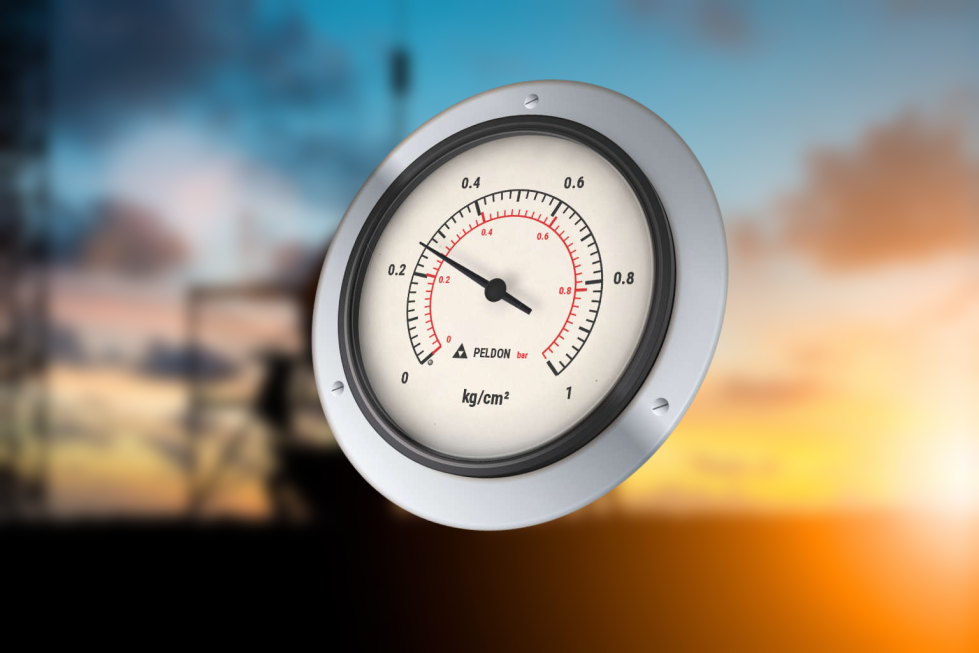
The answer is {"value": 0.26, "unit": "kg/cm²"}
